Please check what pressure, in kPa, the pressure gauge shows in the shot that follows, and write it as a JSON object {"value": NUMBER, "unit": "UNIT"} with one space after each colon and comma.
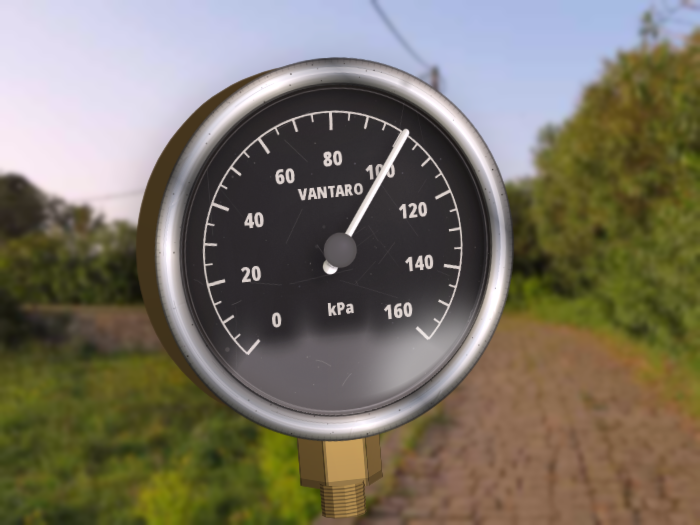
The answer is {"value": 100, "unit": "kPa"}
